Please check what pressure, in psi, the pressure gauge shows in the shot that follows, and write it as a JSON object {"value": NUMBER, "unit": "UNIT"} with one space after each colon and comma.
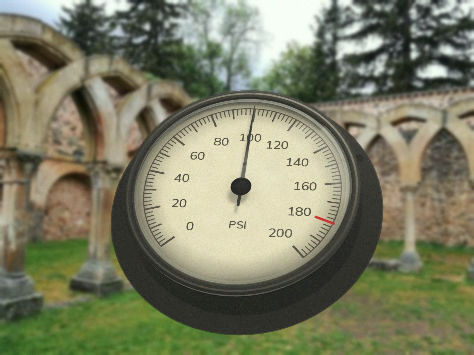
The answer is {"value": 100, "unit": "psi"}
